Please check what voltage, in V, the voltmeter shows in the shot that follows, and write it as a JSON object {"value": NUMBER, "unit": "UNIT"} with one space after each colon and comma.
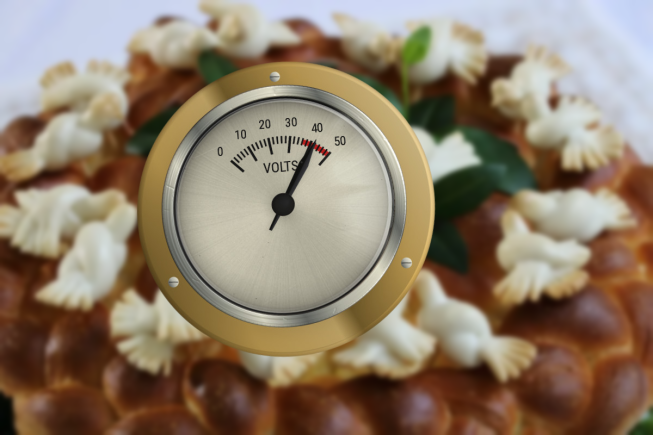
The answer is {"value": 42, "unit": "V"}
